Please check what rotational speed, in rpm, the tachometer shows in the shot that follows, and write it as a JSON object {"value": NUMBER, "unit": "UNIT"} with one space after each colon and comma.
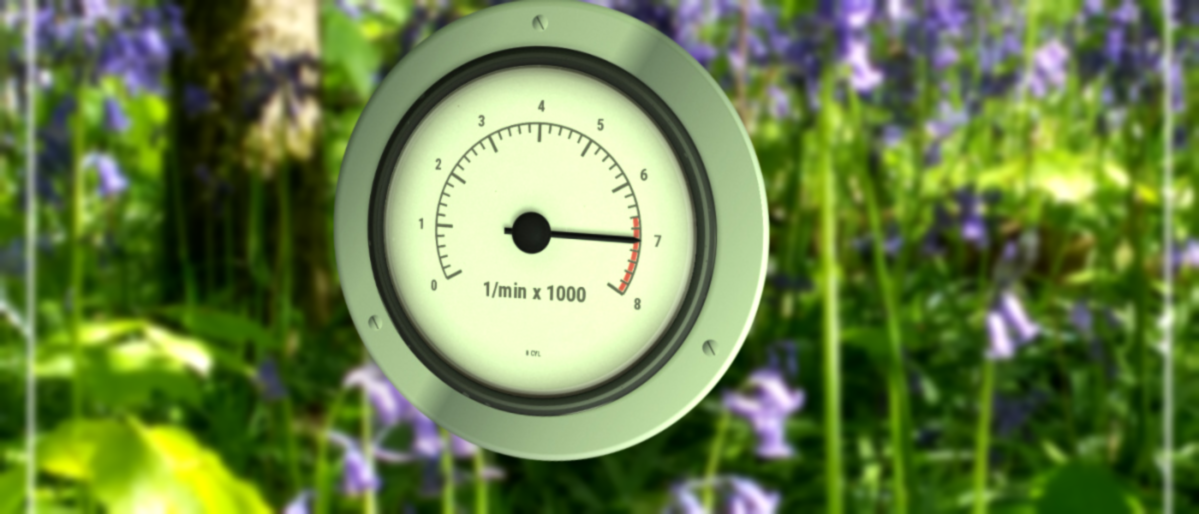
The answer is {"value": 7000, "unit": "rpm"}
